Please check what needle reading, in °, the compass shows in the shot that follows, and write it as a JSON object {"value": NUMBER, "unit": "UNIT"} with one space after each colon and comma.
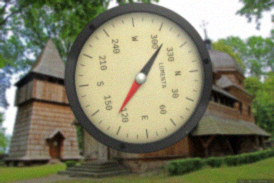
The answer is {"value": 130, "unit": "°"}
